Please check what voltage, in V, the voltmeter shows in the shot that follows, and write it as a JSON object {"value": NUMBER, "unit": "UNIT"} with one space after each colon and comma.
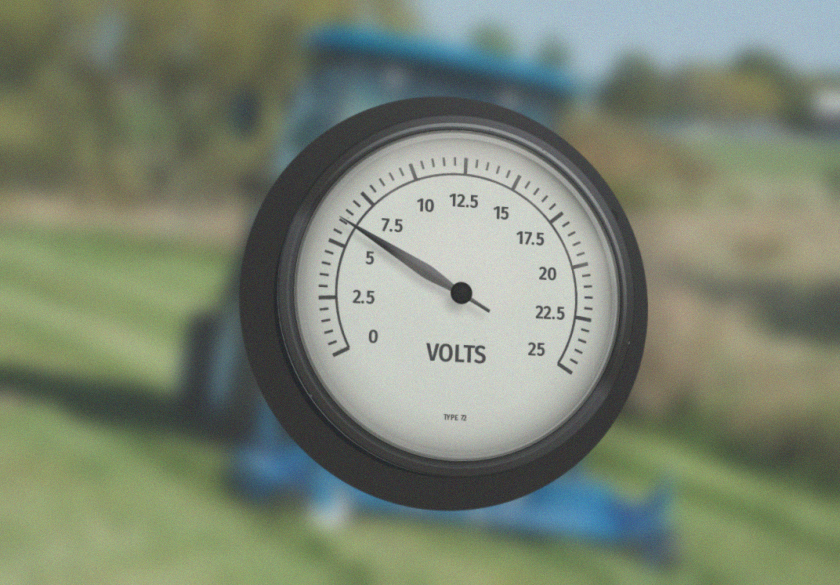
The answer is {"value": 6, "unit": "V"}
